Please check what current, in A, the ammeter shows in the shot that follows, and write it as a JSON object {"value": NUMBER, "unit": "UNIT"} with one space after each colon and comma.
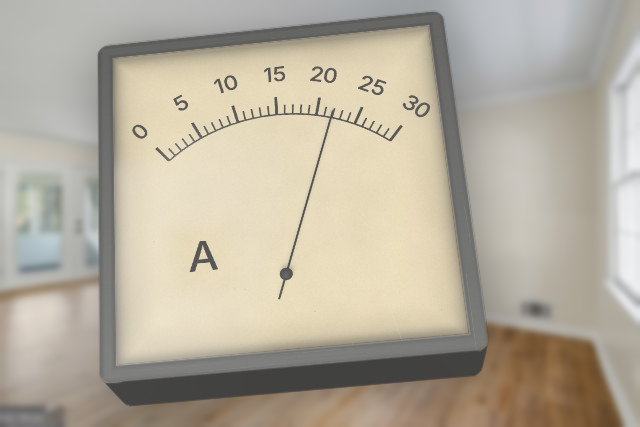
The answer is {"value": 22, "unit": "A"}
